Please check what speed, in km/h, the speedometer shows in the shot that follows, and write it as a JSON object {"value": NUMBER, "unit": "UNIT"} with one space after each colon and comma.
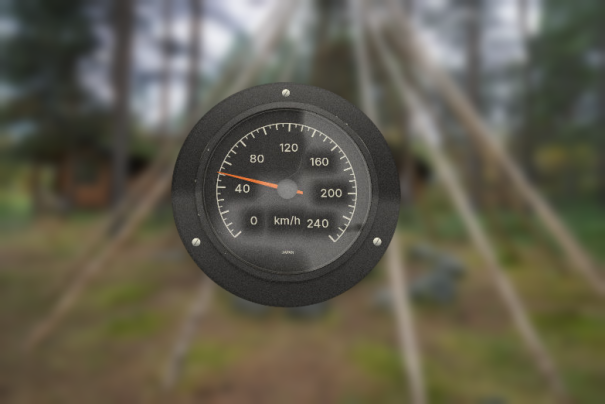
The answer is {"value": 50, "unit": "km/h"}
